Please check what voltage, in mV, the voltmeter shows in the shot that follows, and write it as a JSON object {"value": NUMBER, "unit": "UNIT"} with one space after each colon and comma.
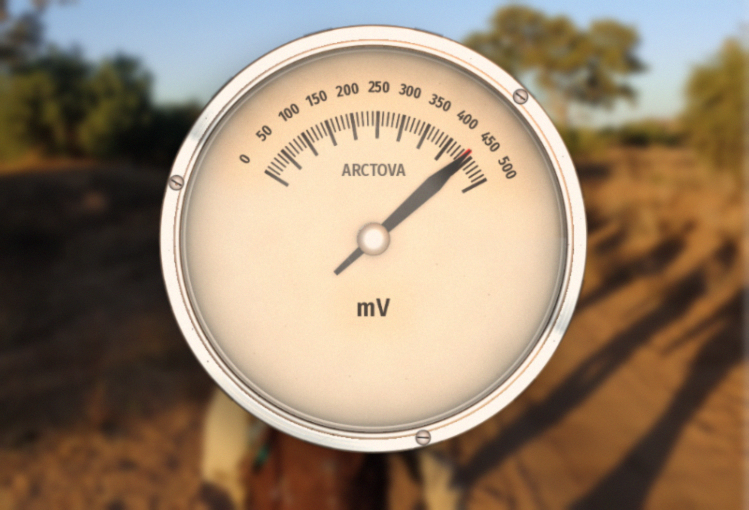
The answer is {"value": 440, "unit": "mV"}
